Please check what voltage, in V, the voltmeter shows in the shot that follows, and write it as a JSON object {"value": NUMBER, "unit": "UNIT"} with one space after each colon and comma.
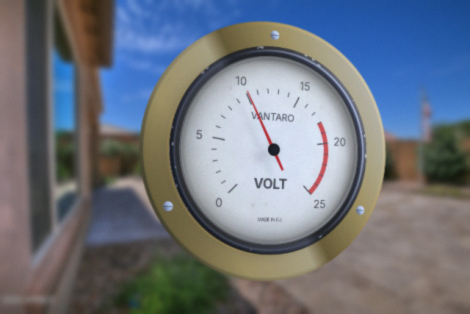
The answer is {"value": 10, "unit": "V"}
